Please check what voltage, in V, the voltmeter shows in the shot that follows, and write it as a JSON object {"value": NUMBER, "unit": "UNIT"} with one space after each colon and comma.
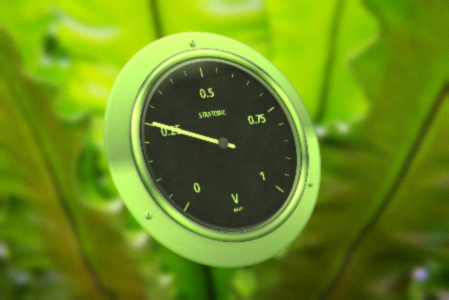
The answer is {"value": 0.25, "unit": "V"}
